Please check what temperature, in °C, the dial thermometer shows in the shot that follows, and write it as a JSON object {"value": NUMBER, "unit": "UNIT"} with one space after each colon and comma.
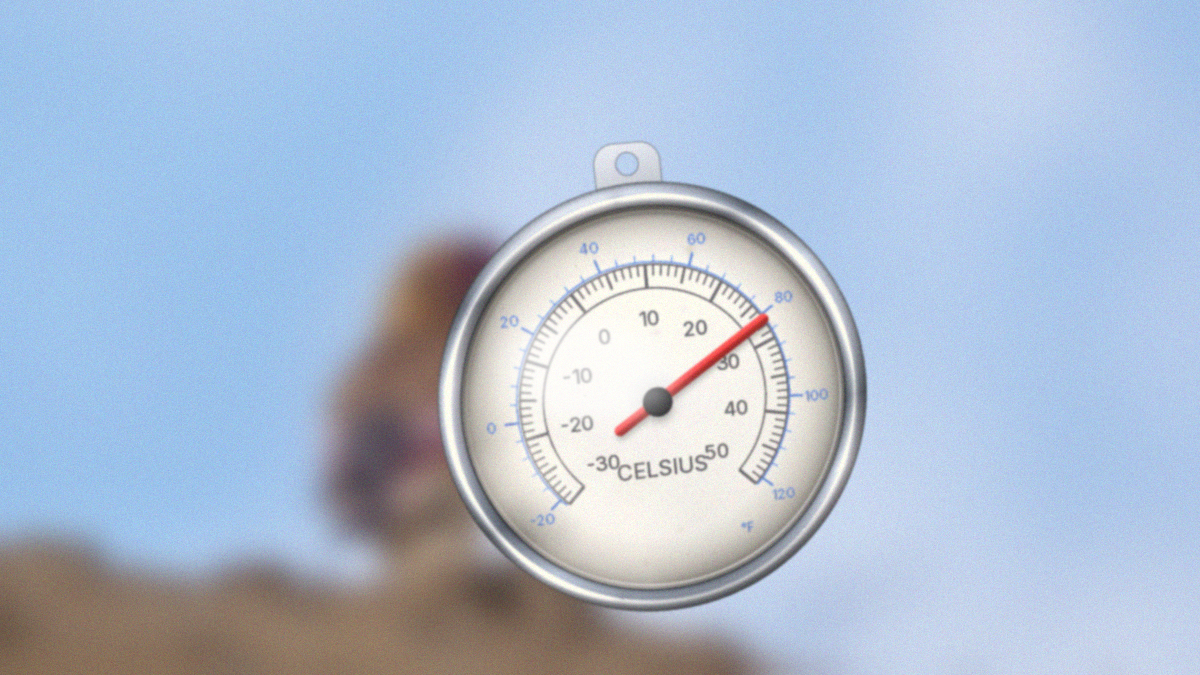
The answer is {"value": 27, "unit": "°C"}
